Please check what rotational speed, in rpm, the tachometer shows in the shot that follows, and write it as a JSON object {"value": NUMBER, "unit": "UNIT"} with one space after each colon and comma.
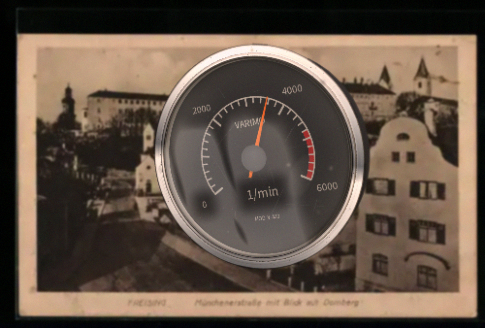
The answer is {"value": 3600, "unit": "rpm"}
